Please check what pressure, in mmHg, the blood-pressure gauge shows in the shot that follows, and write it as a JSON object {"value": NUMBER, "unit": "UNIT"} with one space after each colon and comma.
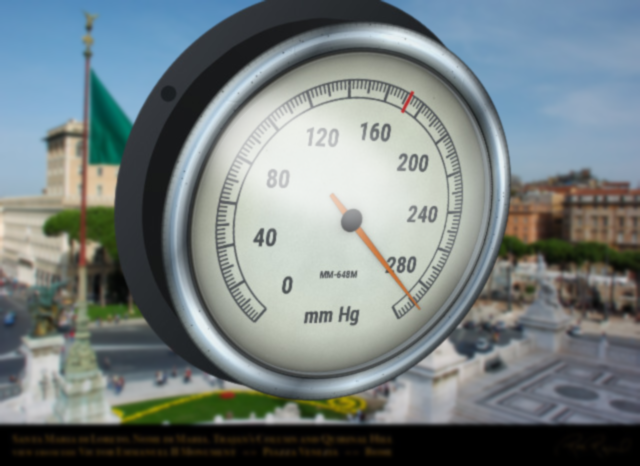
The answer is {"value": 290, "unit": "mmHg"}
